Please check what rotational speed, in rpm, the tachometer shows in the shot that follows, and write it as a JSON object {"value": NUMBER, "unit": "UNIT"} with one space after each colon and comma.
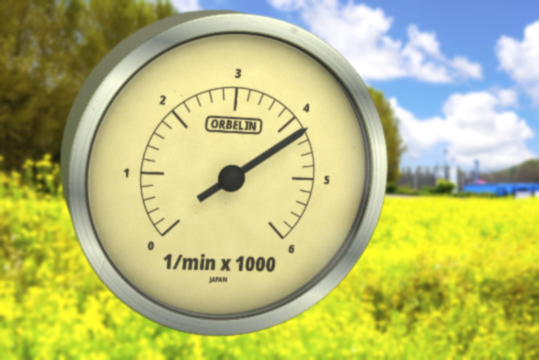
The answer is {"value": 4200, "unit": "rpm"}
